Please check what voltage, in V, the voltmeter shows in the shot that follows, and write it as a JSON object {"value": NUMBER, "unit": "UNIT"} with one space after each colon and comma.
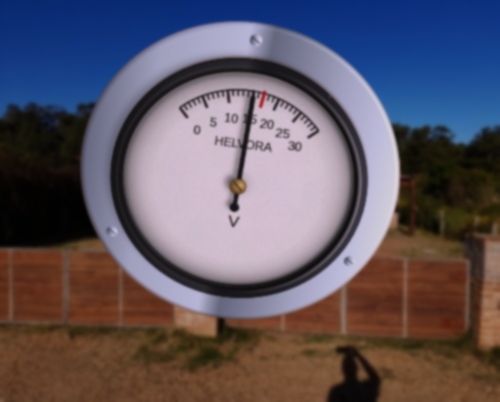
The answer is {"value": 15, "unit": "V"}
